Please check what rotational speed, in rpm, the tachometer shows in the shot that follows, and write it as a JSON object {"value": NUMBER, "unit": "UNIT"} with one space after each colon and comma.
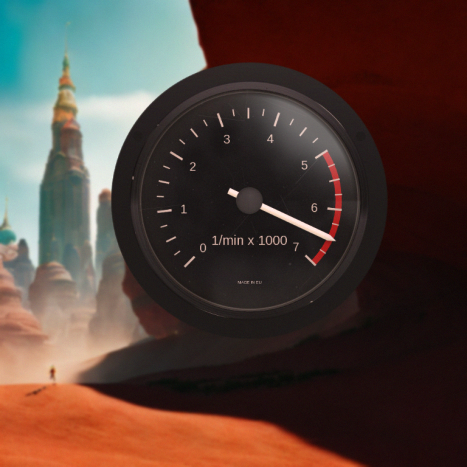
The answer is {"value": 6500, "unit": "rpm"}
